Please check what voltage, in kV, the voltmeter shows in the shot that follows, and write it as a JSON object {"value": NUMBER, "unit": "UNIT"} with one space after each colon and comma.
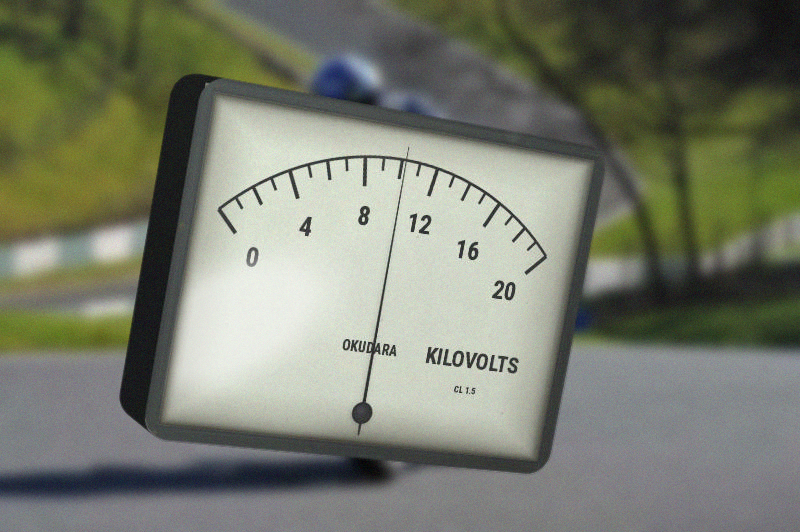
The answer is {"value": 10, "unit": "kV"}
